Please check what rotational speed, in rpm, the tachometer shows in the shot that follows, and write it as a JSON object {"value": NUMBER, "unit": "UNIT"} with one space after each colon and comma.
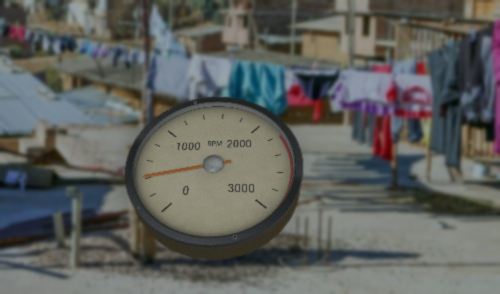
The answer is {"value": 400, "unit": "rpm"}
